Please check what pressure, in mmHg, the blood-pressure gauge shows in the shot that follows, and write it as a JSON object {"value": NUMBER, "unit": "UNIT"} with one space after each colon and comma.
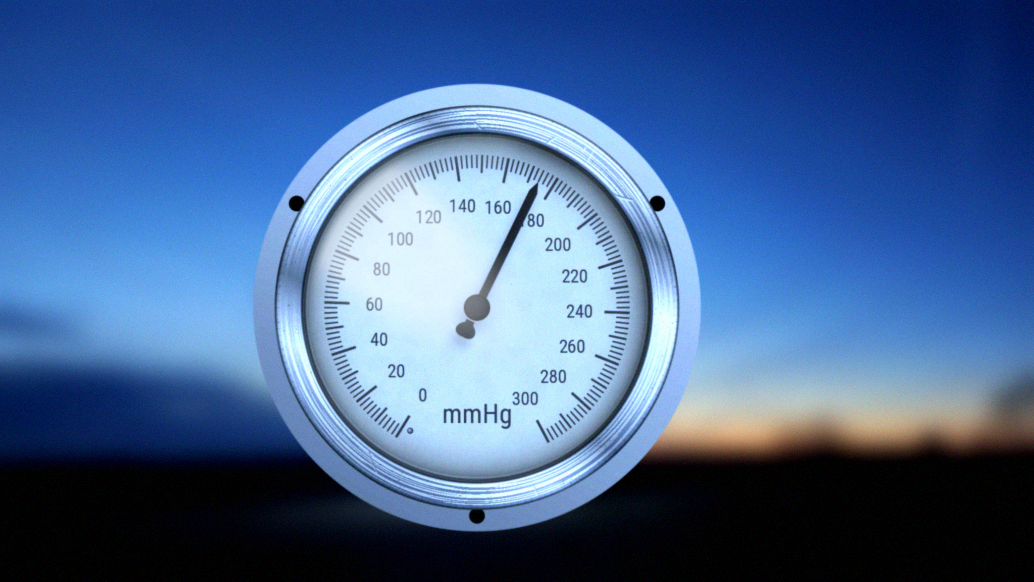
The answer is {"value": 174, "unit": "mmHg"}
